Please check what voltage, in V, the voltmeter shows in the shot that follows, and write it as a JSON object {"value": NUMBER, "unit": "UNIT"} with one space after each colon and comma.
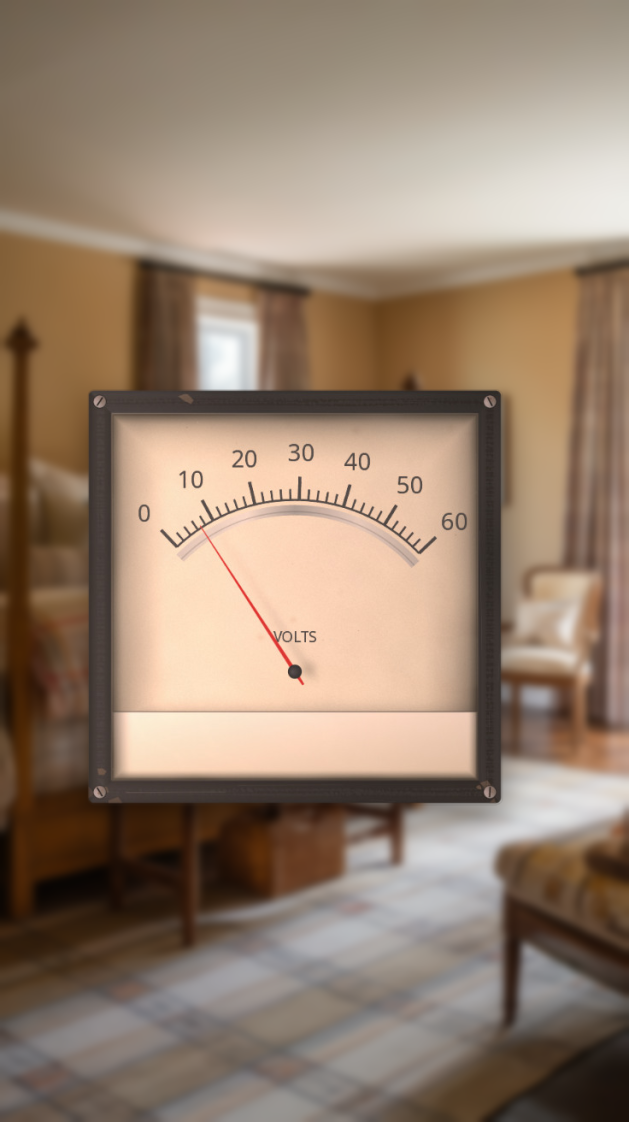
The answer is {"value": 7, "unit": "V"}
